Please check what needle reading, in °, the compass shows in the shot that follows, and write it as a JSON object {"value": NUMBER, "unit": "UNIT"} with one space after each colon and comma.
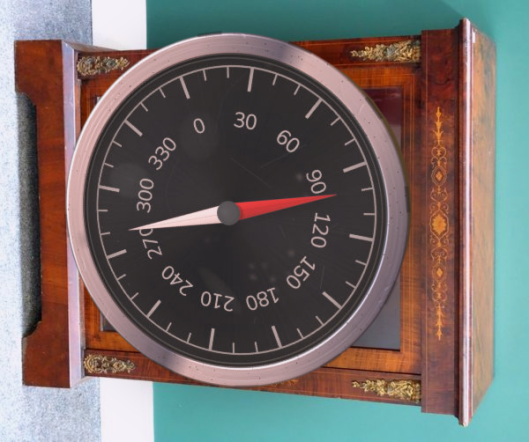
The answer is {"value": 100, "unit": "°"}
